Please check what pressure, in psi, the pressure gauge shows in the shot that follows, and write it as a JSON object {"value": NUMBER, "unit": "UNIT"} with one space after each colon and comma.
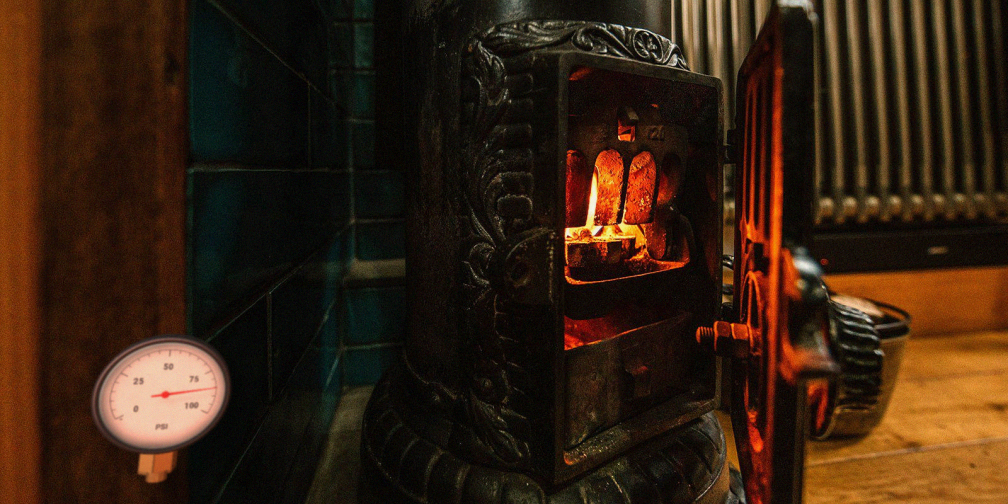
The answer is {"value": 85, "unit": "psi"}
